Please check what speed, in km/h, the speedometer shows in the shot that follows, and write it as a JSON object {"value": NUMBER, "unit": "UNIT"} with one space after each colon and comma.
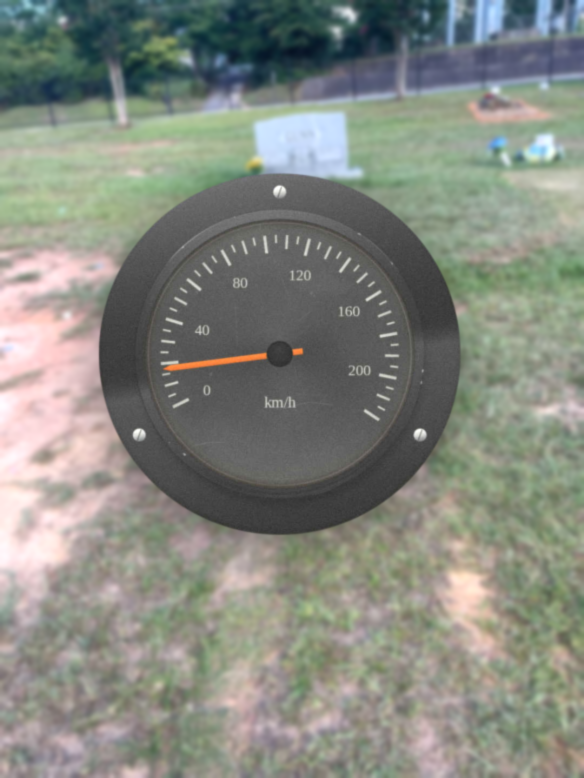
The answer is {"value": 17.5, "unit": "km/h"}
